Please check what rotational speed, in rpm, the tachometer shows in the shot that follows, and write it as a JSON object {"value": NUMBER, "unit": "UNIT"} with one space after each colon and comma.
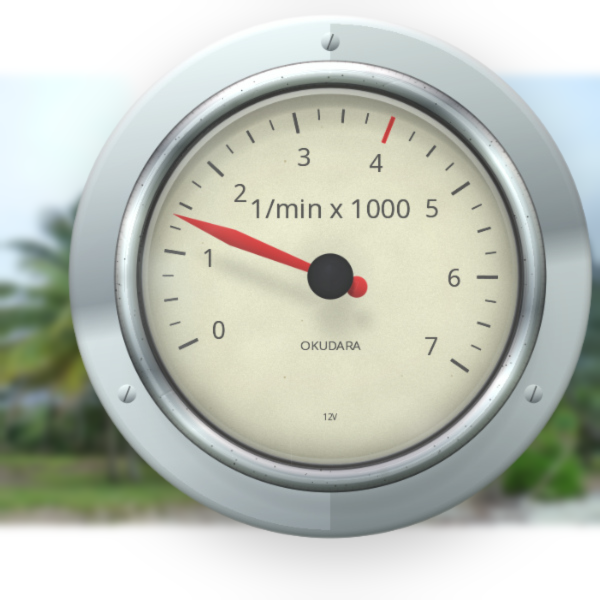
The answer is {"value": 1375, "unit": "rpm"}
